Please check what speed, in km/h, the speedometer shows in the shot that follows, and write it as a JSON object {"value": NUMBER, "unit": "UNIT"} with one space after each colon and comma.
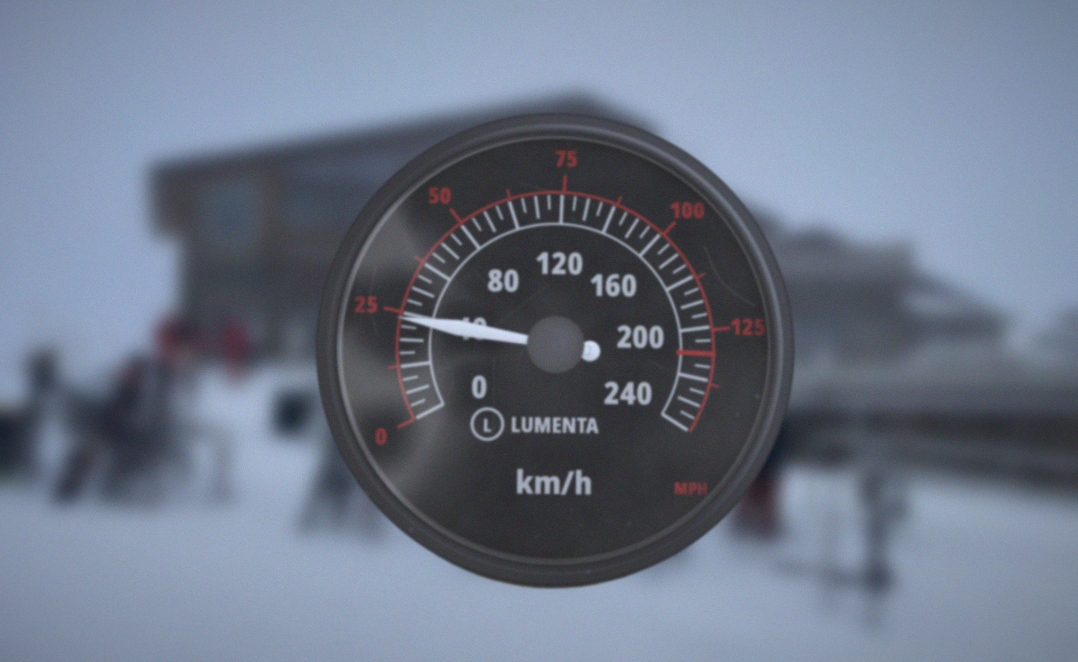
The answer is {"value": 37.5, "unit": "km/h"}
